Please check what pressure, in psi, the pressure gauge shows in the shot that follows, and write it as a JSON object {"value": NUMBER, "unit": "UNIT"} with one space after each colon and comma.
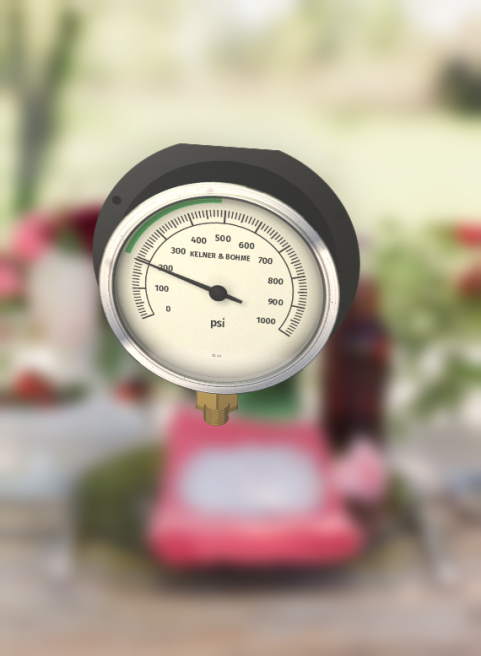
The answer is {"value": 200, "unit": "psi"}
